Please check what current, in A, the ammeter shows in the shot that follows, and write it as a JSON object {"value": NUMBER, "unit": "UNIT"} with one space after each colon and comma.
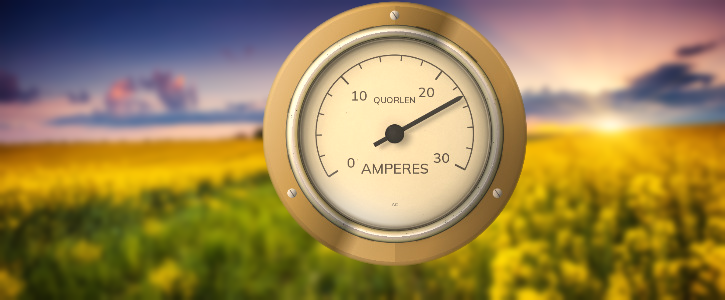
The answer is {"value": 23, "unit": "A"}
